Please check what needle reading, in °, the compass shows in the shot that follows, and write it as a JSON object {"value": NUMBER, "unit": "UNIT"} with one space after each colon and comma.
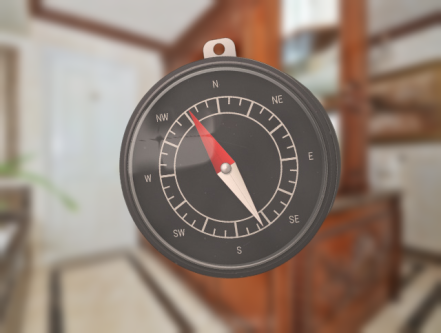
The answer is {"value": 335, "unit": "°"}
